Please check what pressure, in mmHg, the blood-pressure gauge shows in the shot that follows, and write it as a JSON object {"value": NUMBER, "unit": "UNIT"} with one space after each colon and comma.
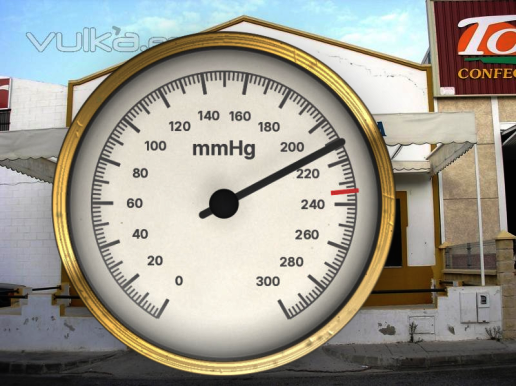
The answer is {"value": 212, "unit": "mmHg"}
